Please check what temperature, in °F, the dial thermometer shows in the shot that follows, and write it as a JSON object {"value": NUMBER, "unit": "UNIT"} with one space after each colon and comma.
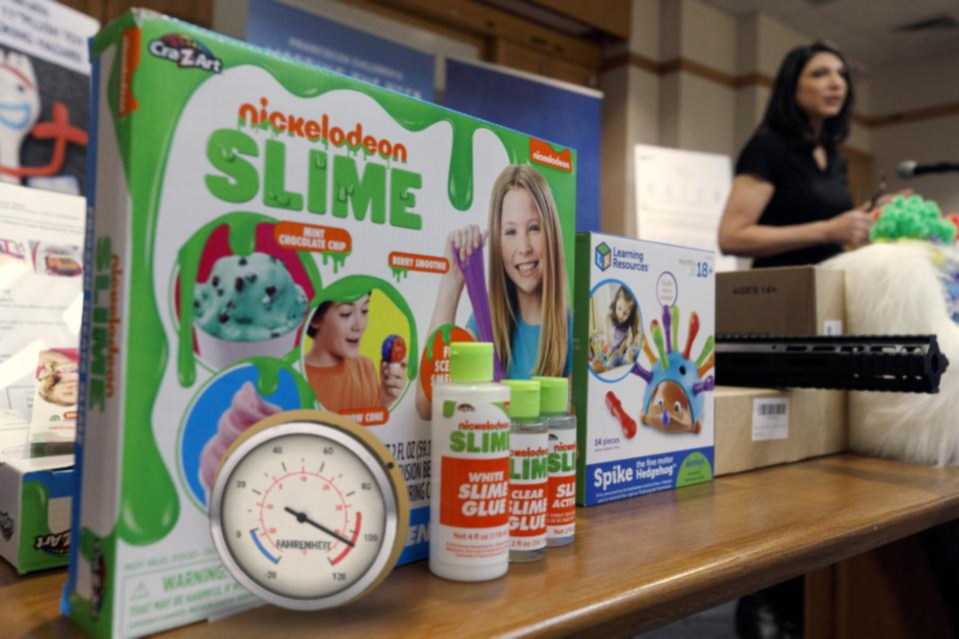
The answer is {"value": 105, "unit": "°F"}
